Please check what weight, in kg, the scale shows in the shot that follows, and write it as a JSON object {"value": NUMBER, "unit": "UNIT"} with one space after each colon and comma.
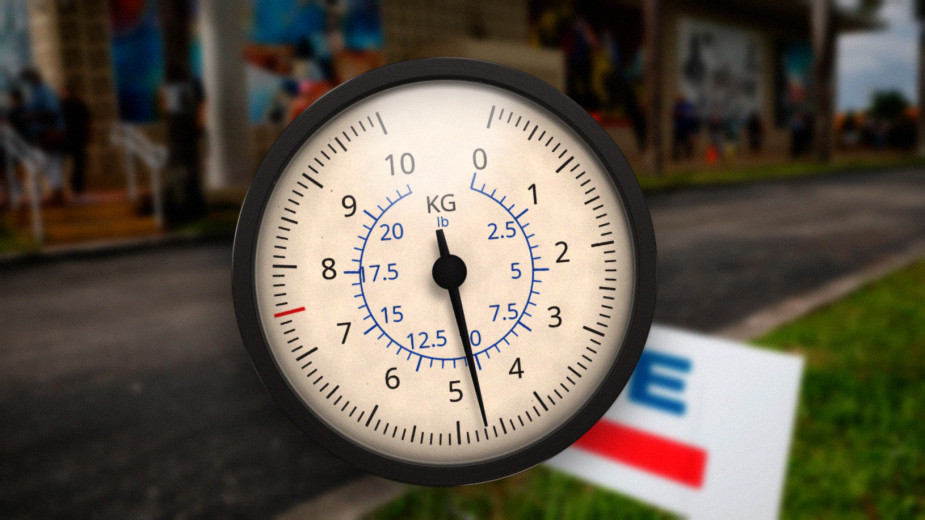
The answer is {"value": 4.7, "unit": "kg"}
